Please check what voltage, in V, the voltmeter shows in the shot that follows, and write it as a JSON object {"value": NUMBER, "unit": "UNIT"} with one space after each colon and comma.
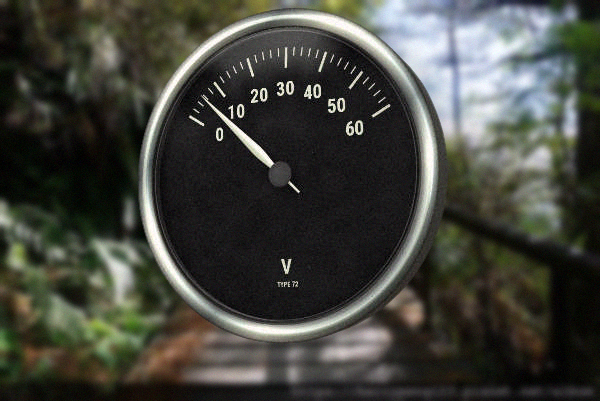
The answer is {"value": 6, "unit": "V"}
